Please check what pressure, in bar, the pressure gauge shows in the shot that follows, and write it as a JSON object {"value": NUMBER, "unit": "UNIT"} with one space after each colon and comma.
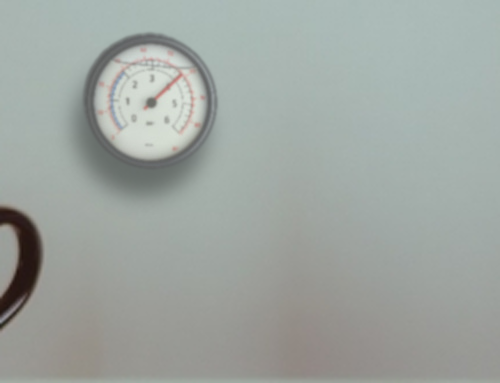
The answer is {"value": 4, "unit": "bar"}
